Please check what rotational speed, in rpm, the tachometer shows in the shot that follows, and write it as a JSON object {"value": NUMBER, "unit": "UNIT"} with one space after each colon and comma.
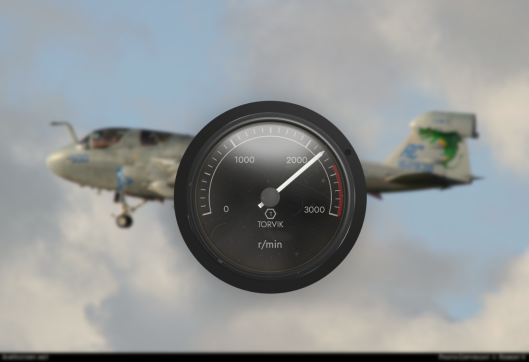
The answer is {"value": 2200, "unit": "rpm"}
